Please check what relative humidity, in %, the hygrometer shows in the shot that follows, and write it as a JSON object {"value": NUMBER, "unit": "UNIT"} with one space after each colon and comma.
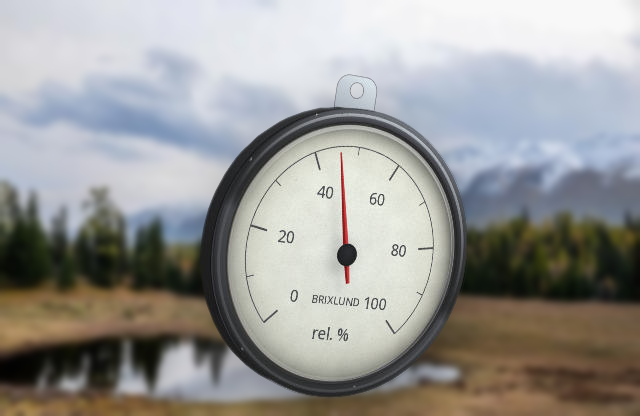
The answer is {"value": 45, "unit": "%"}
